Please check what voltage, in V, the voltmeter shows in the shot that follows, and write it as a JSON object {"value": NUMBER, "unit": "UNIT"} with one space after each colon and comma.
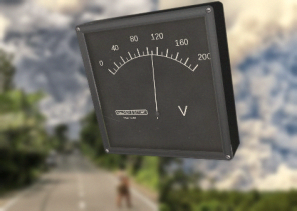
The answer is {"value": 110, "unit": "V"}
